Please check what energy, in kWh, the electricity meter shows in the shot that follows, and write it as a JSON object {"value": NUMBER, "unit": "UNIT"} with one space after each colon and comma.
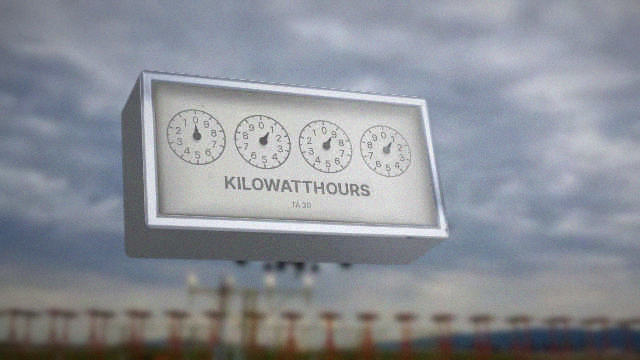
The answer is {"value": 91, "unit": "kWh"}
